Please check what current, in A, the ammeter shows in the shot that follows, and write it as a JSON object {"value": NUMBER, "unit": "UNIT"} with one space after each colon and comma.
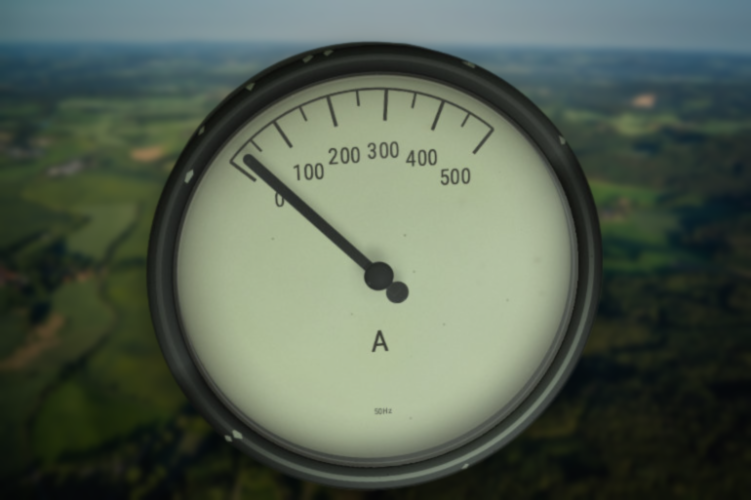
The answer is {"value": 25, "unit": "A"}
